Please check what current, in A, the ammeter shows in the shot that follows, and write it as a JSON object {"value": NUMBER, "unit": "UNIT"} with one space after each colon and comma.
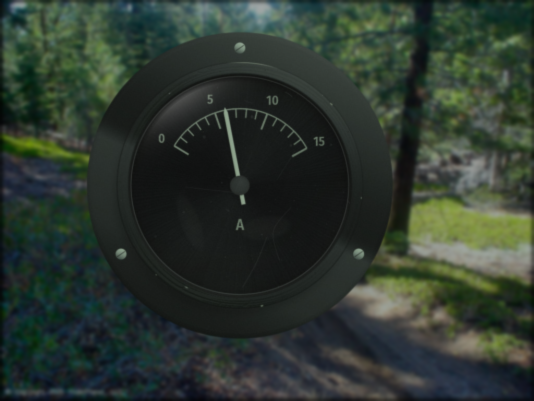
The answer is {"value": 6, "unit": "A"}
